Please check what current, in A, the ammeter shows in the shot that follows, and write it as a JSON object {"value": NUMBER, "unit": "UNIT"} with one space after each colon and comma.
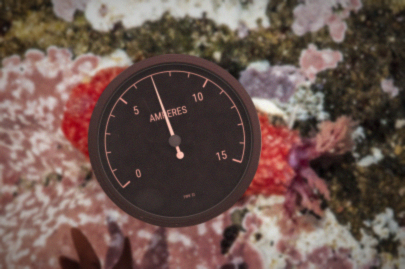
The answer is {"value": 7, "unit": "A"}
